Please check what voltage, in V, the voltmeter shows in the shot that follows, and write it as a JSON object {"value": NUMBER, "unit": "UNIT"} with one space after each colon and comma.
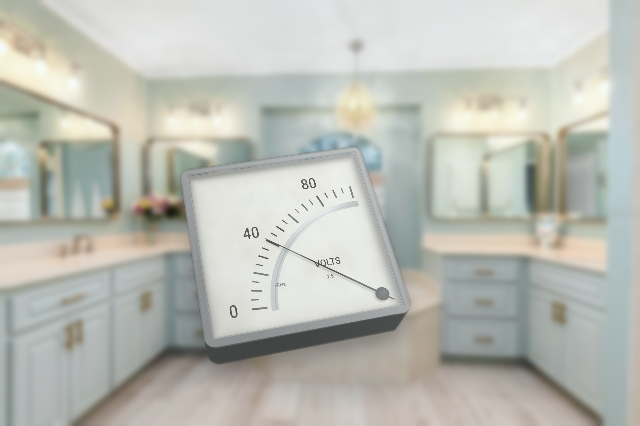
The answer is {"value": 40, "unit": "V"}
